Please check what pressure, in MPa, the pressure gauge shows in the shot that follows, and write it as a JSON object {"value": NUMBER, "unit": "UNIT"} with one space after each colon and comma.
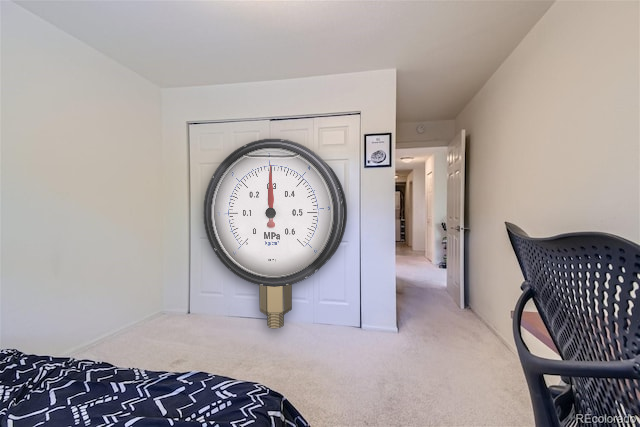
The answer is {"value": 0.3, "unit": "MPa"}
